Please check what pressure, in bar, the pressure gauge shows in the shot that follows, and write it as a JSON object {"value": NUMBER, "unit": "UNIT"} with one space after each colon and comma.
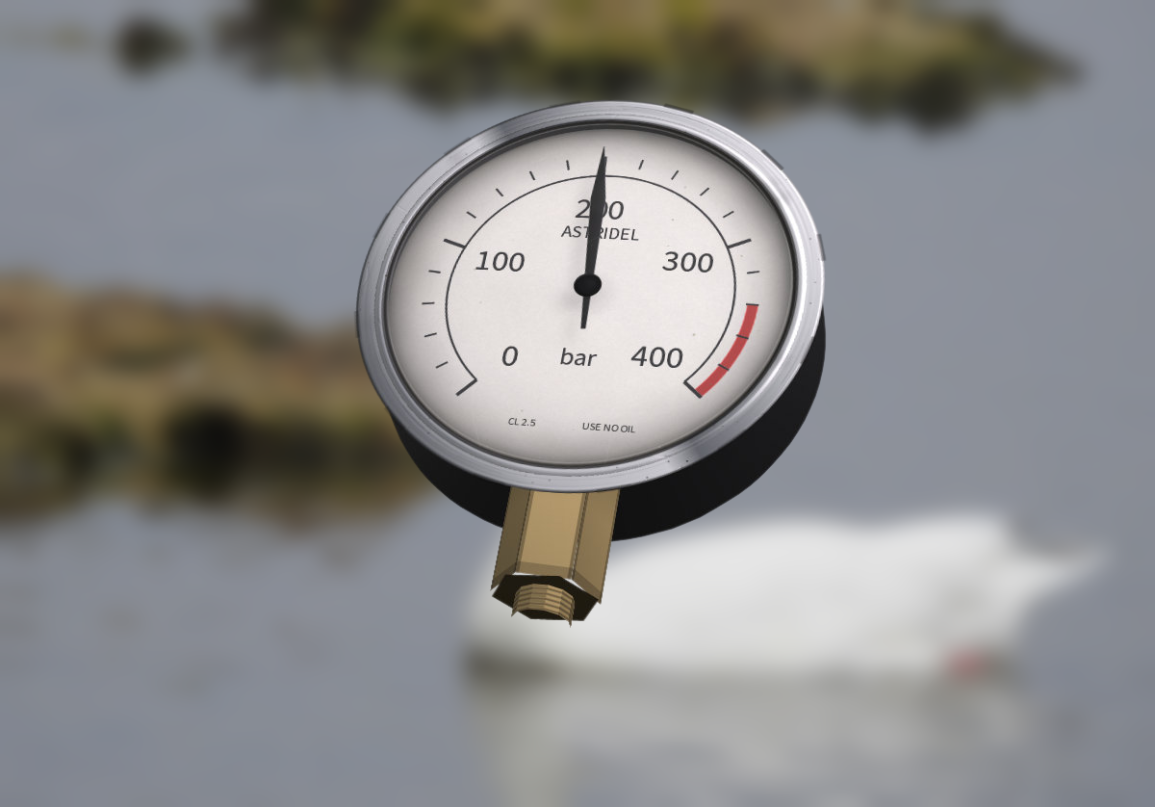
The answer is {"value": 200, "unit": "bar"}
